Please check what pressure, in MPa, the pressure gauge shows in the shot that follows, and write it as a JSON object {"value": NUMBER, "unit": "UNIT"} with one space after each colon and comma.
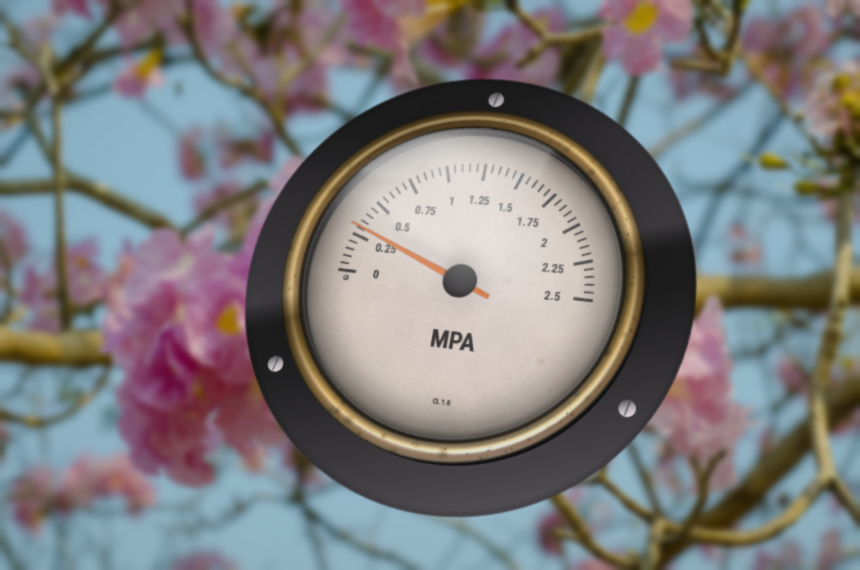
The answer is {"value": 0.3, "unit": "MPa"}
